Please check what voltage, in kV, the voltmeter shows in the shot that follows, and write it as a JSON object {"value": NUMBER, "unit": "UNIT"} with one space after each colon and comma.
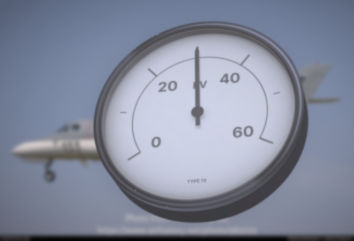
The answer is {"value": 30, "unit": "kV"}
